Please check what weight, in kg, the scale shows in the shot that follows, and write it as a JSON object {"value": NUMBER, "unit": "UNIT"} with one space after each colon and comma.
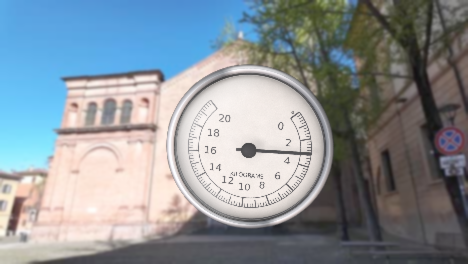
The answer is {"value": 3, "unit": "kg"}
